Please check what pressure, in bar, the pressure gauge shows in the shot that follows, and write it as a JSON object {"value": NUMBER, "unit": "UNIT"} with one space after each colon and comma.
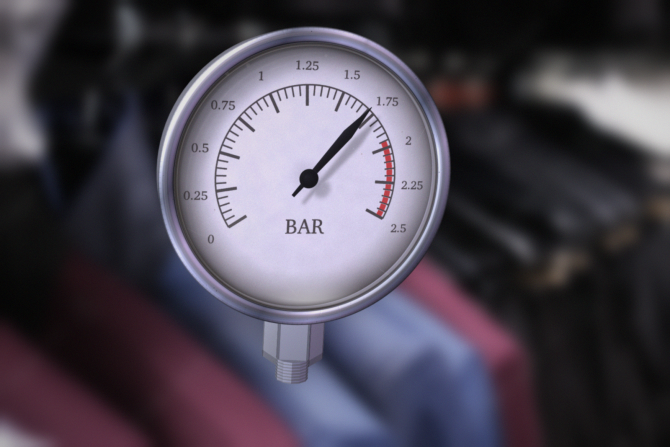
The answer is {"value": 1.7, "unit": "bar"}
